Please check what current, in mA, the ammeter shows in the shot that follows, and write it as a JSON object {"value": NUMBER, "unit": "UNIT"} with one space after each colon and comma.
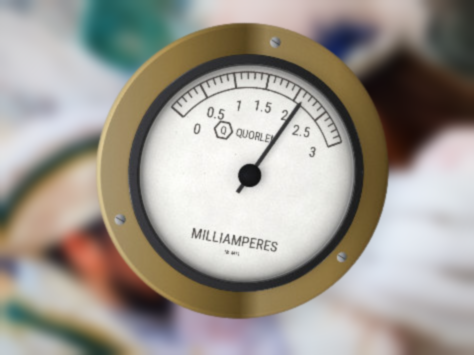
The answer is {"value": 2.1, "unit": "mA"}
